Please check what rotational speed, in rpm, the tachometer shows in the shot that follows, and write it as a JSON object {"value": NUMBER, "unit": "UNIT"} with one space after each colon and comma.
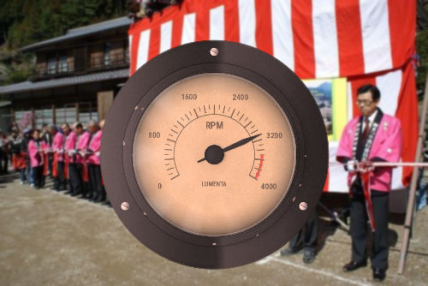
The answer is {"value": 3100, "unit": "rpm"}
